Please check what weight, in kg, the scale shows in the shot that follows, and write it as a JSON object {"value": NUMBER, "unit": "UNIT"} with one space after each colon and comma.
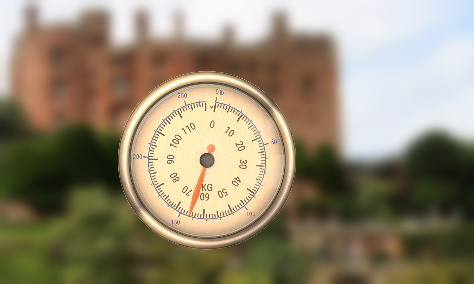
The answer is {"value": 65, "unit": "kg"}
